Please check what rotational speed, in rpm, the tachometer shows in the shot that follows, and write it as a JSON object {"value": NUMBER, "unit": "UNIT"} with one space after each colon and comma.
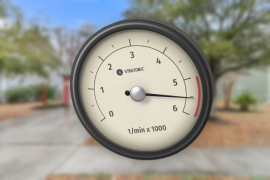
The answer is {"value": 5500, "unit": "rpm"}
